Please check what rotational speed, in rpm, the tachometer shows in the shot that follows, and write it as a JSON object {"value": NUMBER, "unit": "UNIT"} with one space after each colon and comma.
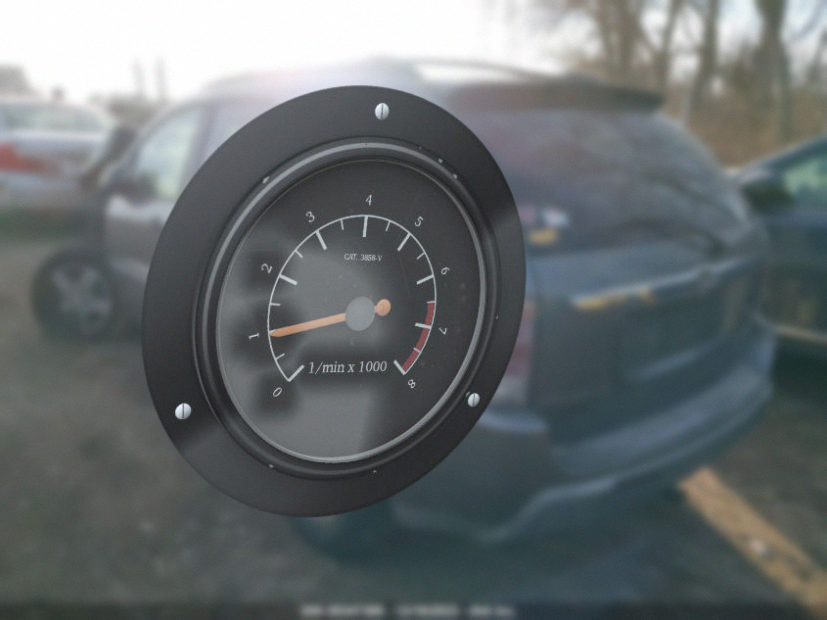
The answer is {"value": 1000, "unit": "rpm"}
